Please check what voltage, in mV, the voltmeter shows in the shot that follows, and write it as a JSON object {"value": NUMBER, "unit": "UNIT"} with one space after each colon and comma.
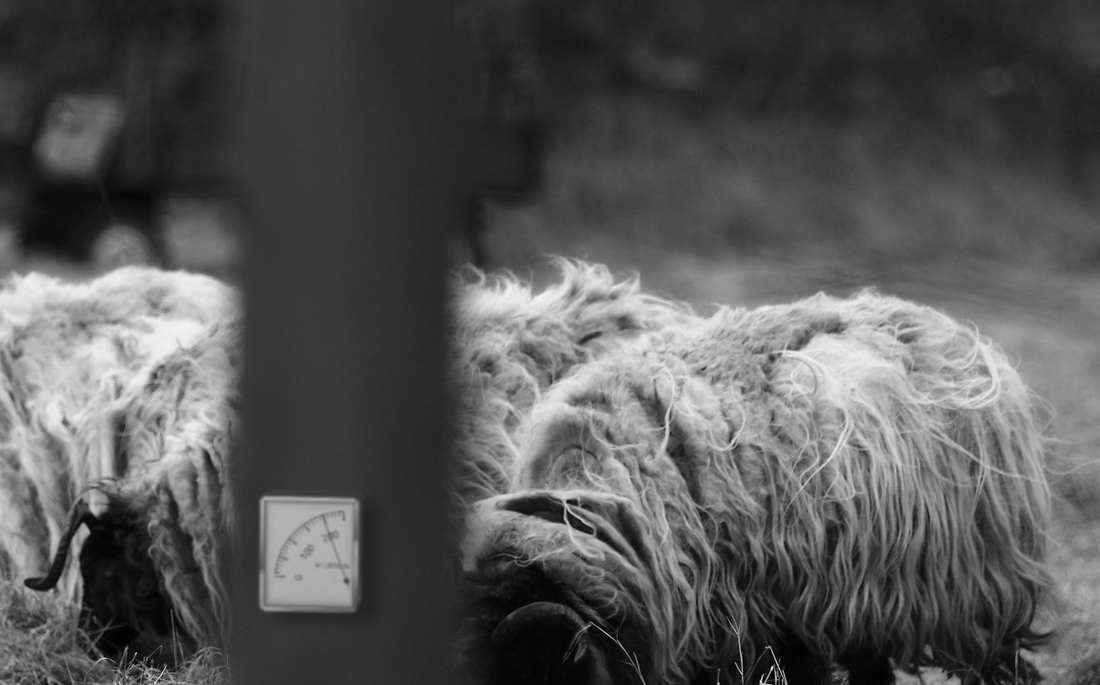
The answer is {"value": 200, "unit": "mV"}
